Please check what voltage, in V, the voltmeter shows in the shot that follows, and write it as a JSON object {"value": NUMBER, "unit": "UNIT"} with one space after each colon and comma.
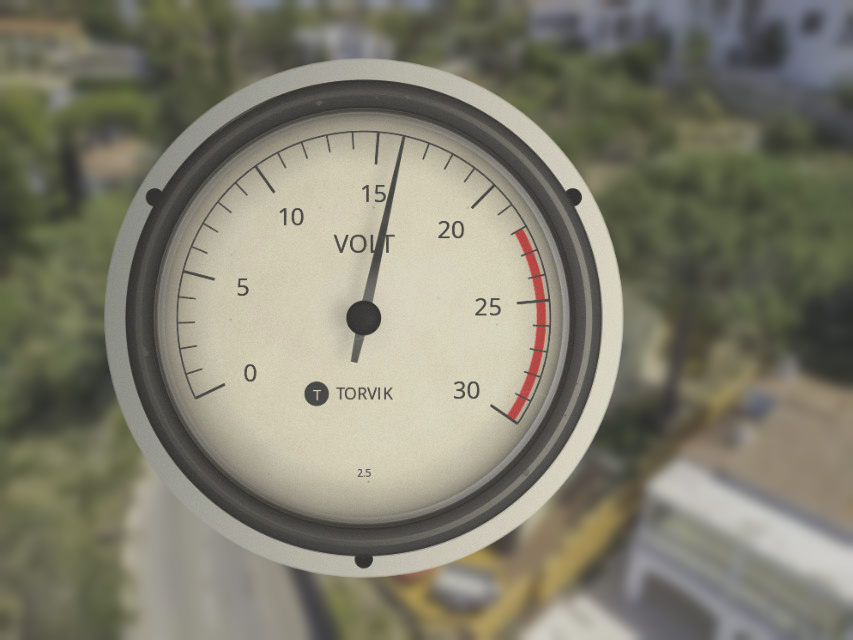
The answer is {"value": 16, "unit": "V"}
